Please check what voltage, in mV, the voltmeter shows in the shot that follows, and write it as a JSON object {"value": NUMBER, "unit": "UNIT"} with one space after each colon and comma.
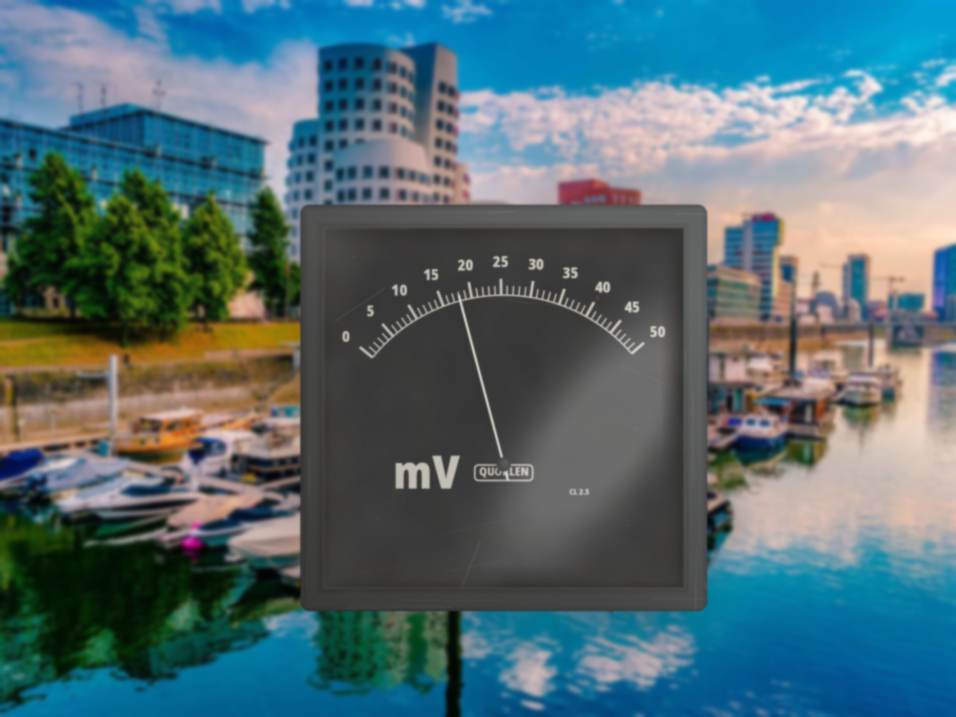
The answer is {"value": 18, "unit": "mV"}
